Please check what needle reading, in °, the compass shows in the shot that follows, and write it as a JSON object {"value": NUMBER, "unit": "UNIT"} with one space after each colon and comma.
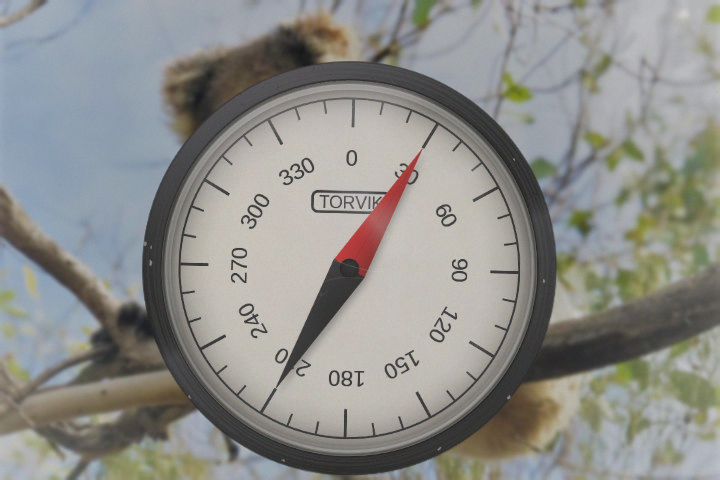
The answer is {"value": 30, "unit": "°"}
